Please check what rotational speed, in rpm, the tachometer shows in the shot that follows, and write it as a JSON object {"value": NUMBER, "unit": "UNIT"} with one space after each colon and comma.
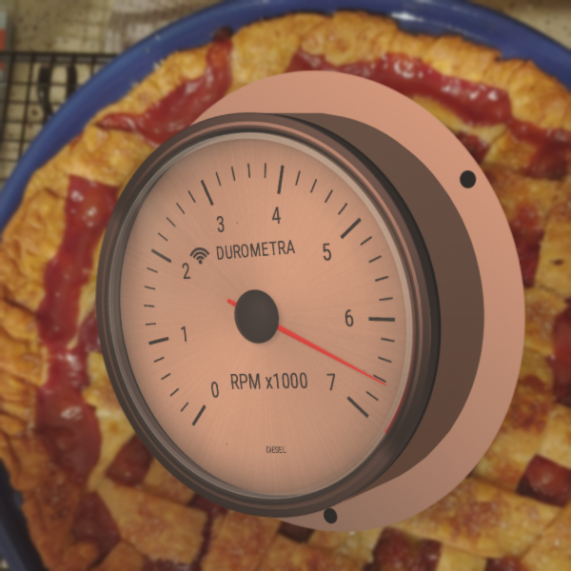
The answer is {"value": 6600, "unit": "rpm"}
